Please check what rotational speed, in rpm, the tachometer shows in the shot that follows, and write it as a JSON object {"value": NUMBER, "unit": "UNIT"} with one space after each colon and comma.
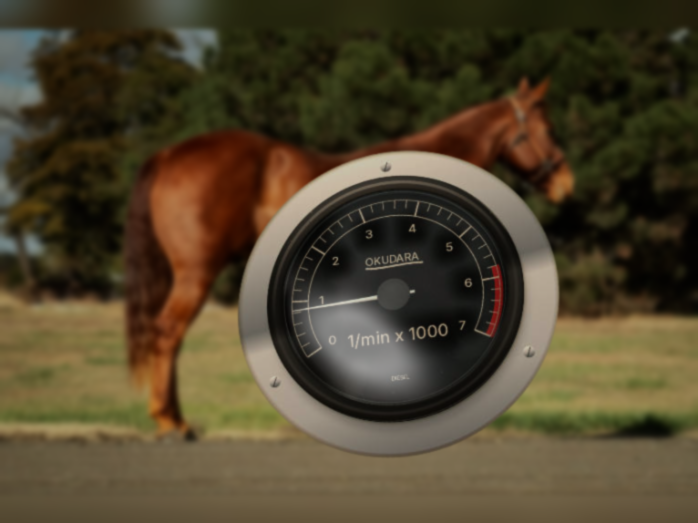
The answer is {"value": 800, "unit": "rpm"}
